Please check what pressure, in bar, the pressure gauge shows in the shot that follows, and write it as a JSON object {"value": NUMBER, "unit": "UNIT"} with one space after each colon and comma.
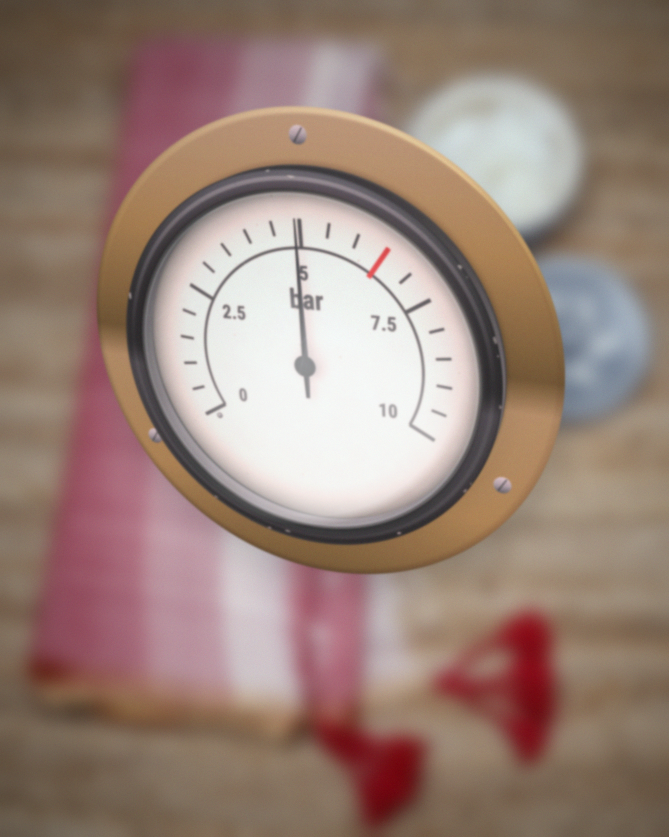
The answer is {"value": 5, "unit": "bar"}
